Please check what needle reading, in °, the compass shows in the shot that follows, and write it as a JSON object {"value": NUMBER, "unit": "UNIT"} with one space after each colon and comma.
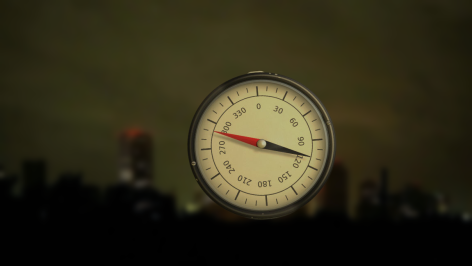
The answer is {"value": 290, "unit": "°"}
